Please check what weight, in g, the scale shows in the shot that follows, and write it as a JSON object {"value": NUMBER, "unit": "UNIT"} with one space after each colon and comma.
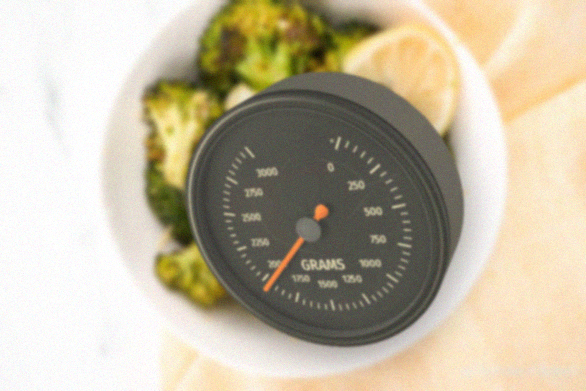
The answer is {"value": 1950, "unit": "g"}
